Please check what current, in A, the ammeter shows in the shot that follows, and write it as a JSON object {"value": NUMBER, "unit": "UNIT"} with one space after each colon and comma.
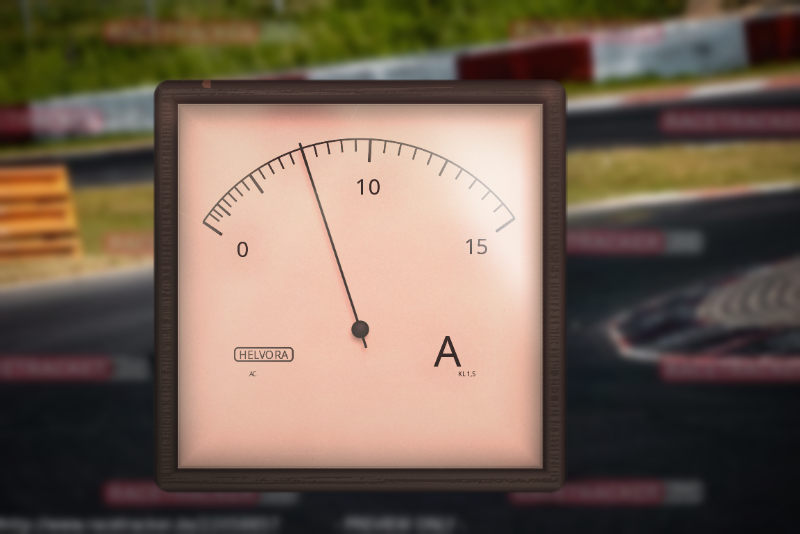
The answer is {"value": 7.5, "unit": "A"}
